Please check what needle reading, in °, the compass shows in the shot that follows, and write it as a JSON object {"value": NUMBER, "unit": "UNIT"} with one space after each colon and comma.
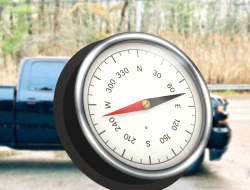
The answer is {"value": 255, "unit": "°"}
